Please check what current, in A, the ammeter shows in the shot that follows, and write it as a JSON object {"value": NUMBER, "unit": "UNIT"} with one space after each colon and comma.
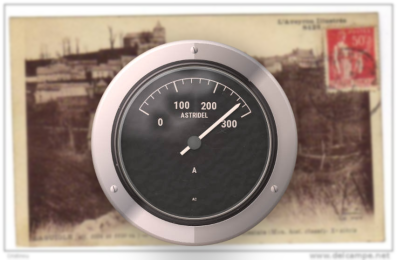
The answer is {"value": 270, "unit": "A"}
